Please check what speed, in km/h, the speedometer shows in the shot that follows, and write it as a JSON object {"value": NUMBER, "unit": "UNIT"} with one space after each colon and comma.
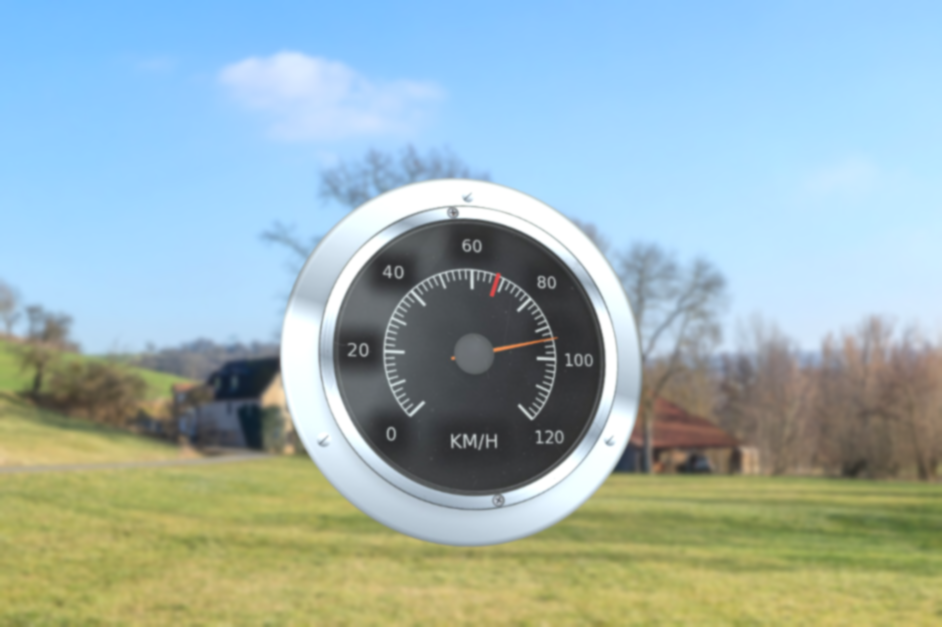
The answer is {"value": 94, "unit": "km/h"}
